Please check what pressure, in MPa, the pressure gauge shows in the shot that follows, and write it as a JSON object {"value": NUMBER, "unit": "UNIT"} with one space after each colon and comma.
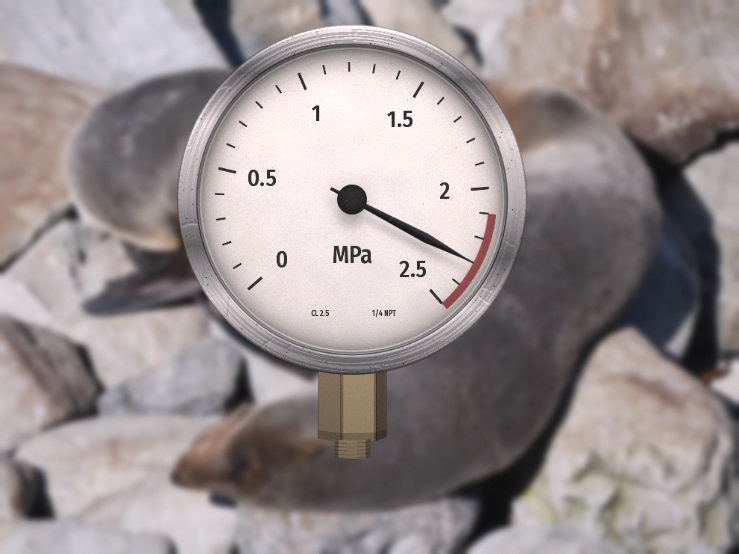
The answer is {"value": 2.3, "unit": "MPa"}
